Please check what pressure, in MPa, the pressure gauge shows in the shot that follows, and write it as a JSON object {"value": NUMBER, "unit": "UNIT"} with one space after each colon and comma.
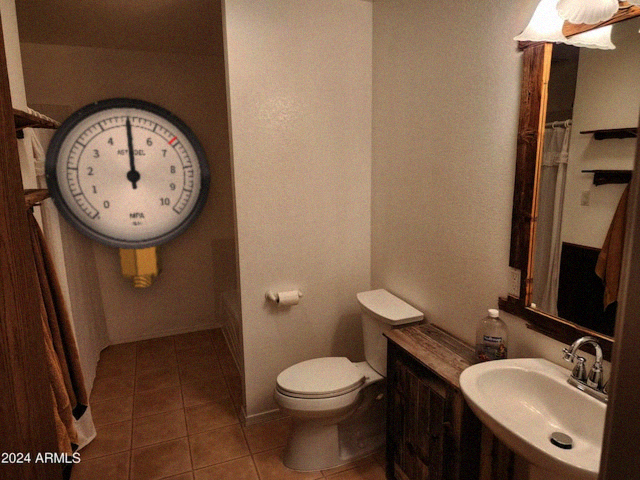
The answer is {"value": 5, "unit": "MPa"}
